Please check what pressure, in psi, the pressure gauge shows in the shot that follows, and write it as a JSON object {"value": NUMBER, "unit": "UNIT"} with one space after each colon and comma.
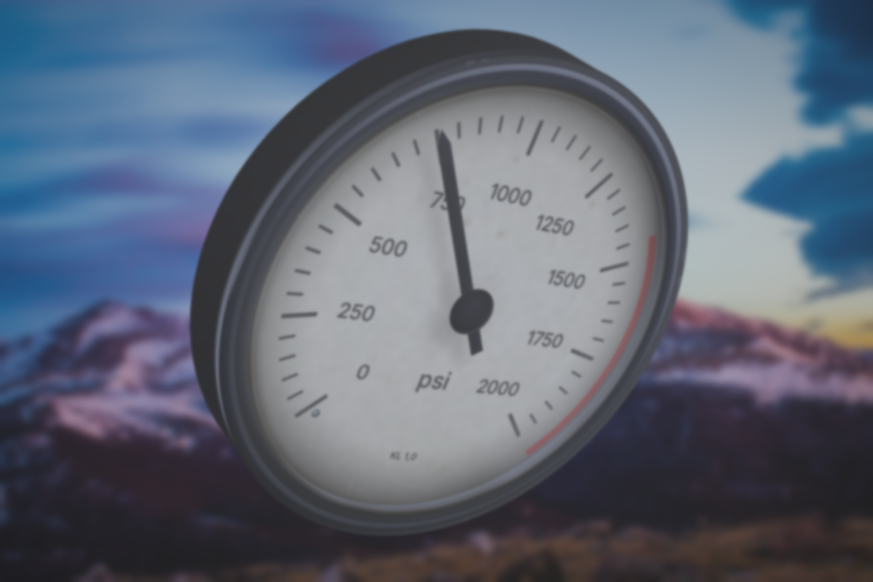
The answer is {"value": 750, "unit": "psi"}
